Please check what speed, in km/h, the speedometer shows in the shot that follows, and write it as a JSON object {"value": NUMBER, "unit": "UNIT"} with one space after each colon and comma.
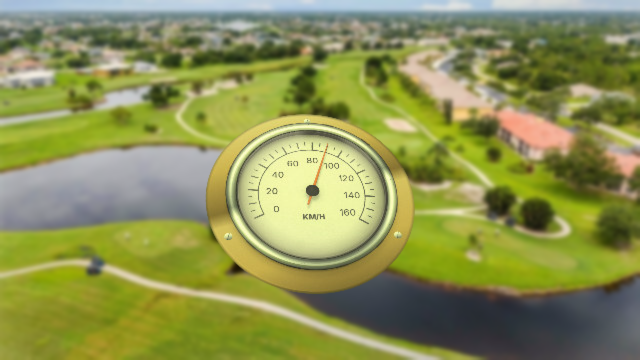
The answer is {"value": 90, "unit": "km/h"}
